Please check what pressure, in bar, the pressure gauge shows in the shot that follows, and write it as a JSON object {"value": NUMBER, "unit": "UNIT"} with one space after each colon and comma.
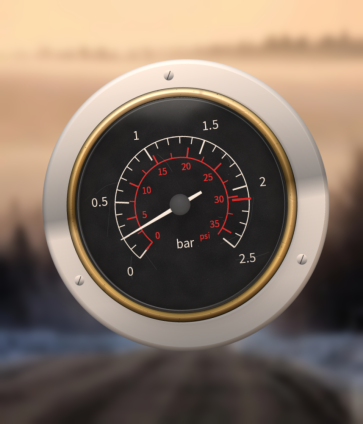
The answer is {"value": 0.2, "unit": "bar"}
